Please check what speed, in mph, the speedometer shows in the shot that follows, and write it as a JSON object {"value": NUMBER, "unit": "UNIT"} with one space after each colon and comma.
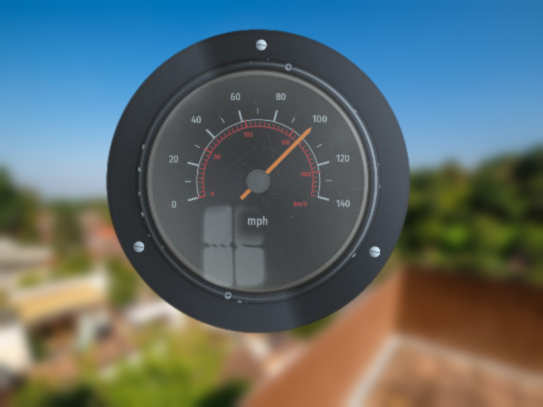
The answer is {"value": 100, "unit": "mph"}
